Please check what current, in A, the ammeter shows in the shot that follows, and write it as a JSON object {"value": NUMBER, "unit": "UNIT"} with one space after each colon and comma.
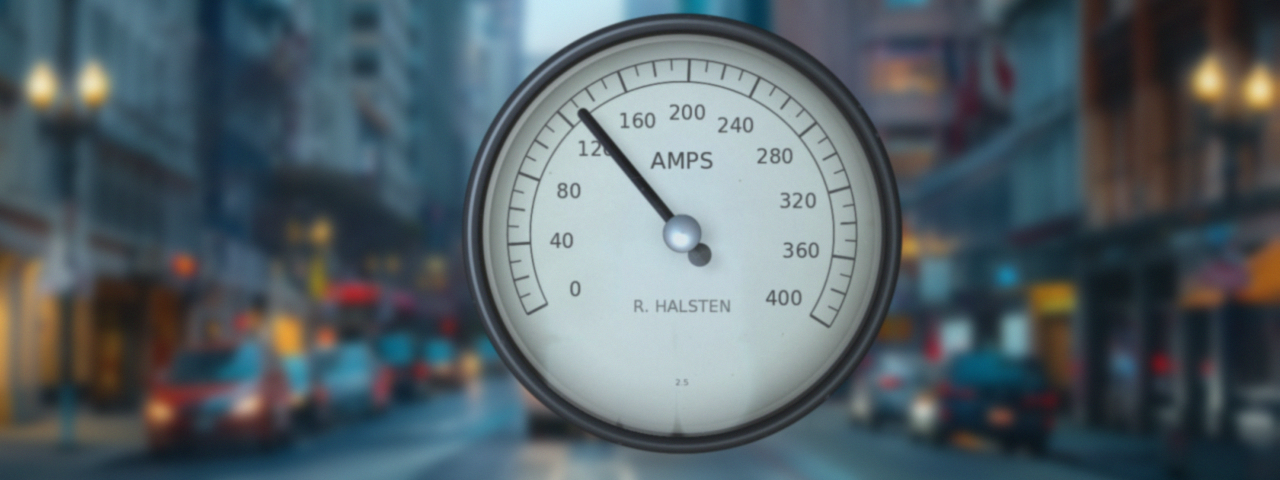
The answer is {"value": 130, "unit": "A"}
